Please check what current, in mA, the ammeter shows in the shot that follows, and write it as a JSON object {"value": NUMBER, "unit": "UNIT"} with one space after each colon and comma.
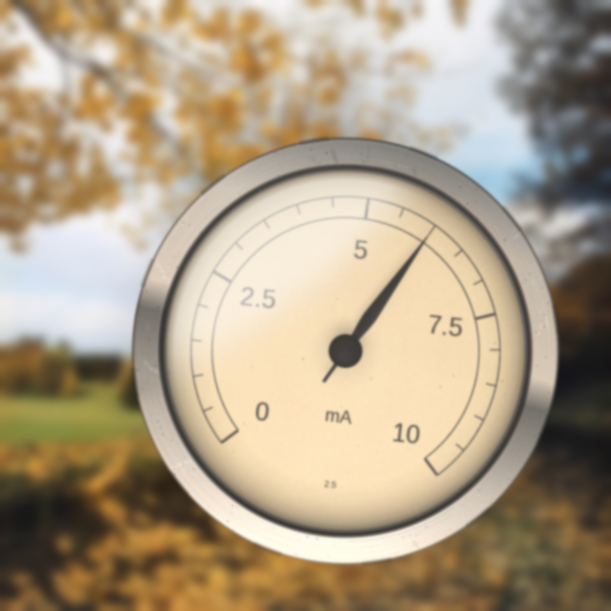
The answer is {"value": 6, "unit": "mA"}
